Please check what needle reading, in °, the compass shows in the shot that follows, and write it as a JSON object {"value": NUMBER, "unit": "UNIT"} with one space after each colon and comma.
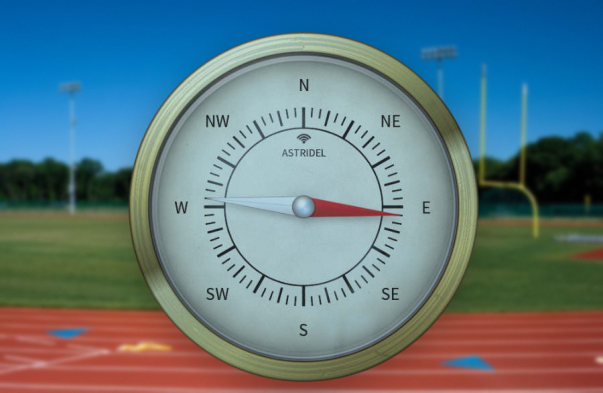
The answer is {"value": 95, "unit": "°"}
